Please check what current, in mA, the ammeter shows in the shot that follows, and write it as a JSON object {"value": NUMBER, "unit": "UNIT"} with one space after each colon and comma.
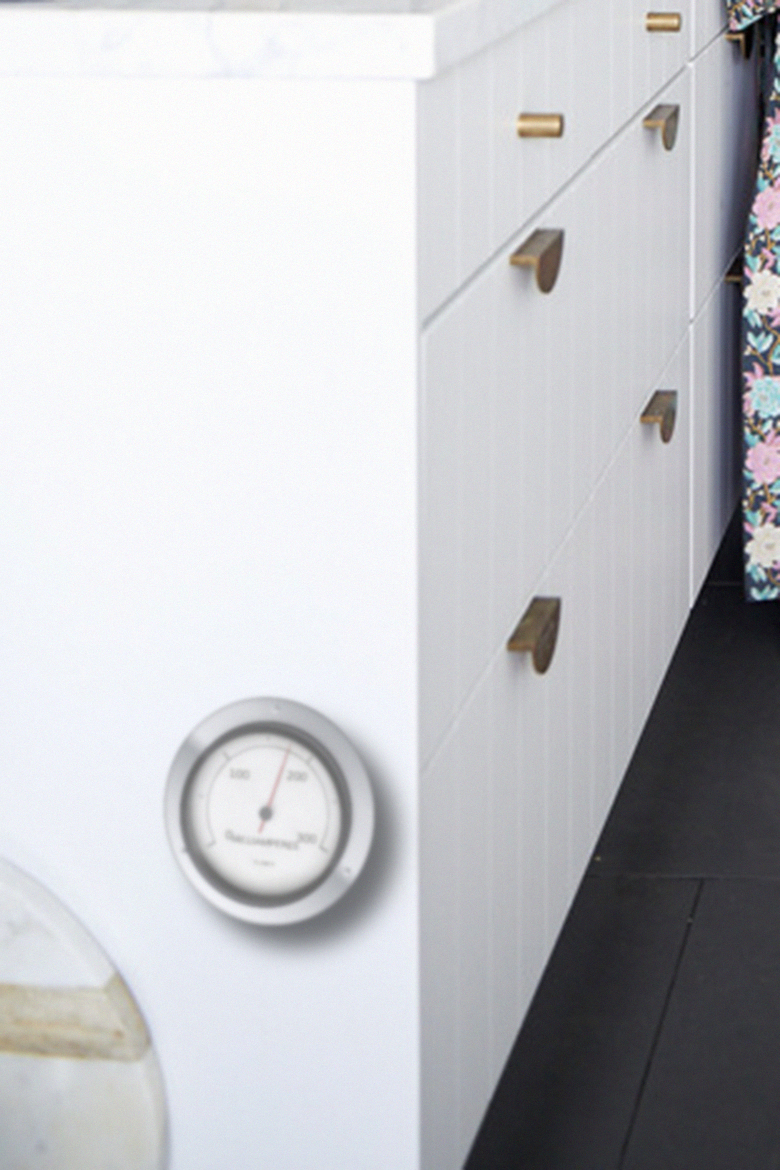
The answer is {"value": 175, "unit": "mA"}
